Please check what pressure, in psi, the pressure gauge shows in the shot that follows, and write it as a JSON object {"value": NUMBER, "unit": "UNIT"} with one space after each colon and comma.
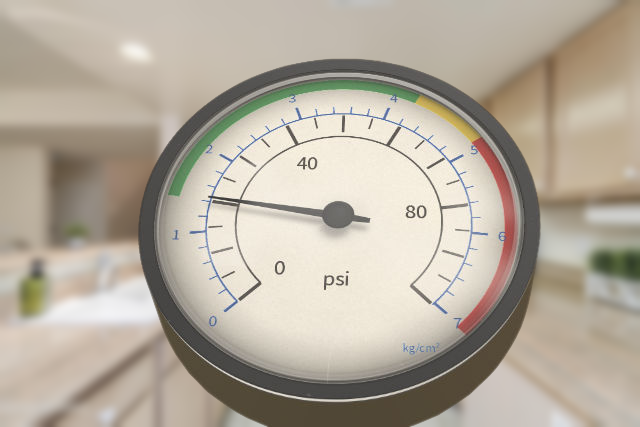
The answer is {"value": 20, "unit": "psi"}
